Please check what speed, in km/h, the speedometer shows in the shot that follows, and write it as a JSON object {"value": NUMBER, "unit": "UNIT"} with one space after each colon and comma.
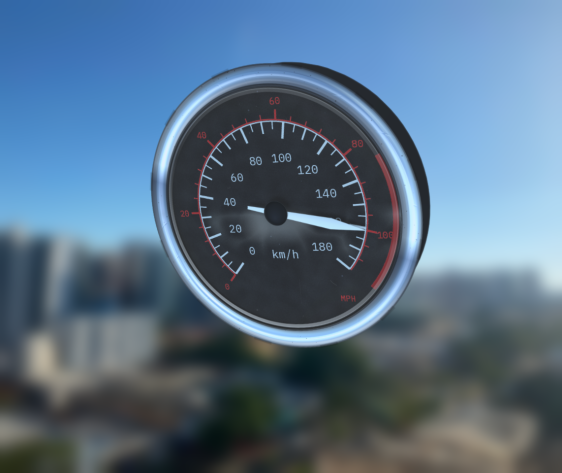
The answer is {"value": 160, "unit": "km/h"}
